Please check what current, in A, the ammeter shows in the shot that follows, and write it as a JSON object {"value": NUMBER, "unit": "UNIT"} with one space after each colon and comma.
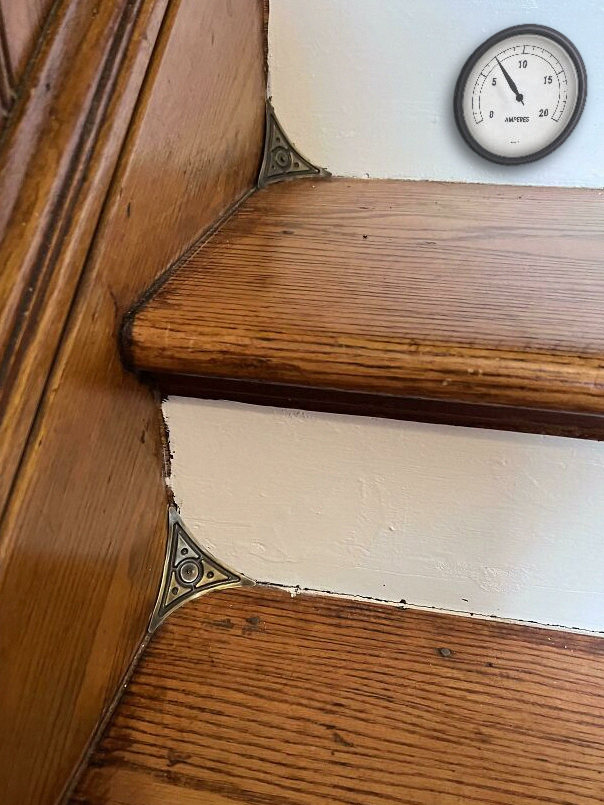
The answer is {"value": 7, "unit": "A"}
